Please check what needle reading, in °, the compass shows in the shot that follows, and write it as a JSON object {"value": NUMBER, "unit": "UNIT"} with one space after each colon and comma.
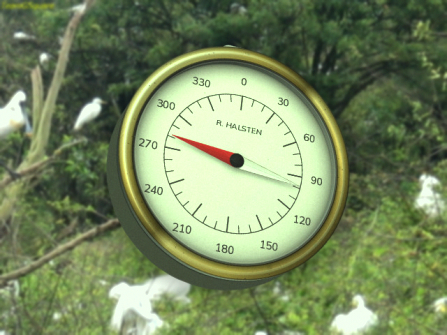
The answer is {"value": 280, "unit": "°"}
